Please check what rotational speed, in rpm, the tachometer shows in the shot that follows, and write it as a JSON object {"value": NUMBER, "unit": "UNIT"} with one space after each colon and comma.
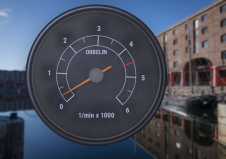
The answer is {"value": 250, "unit": "rpm"}
